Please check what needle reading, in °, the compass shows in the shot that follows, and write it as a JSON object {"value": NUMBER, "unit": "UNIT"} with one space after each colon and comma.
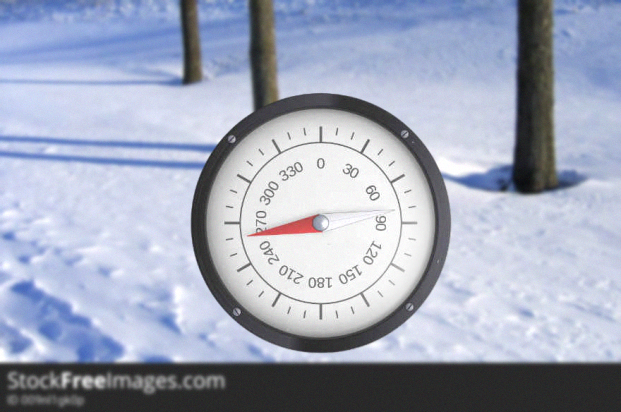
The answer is {"value": 260, "unit": "°"}
